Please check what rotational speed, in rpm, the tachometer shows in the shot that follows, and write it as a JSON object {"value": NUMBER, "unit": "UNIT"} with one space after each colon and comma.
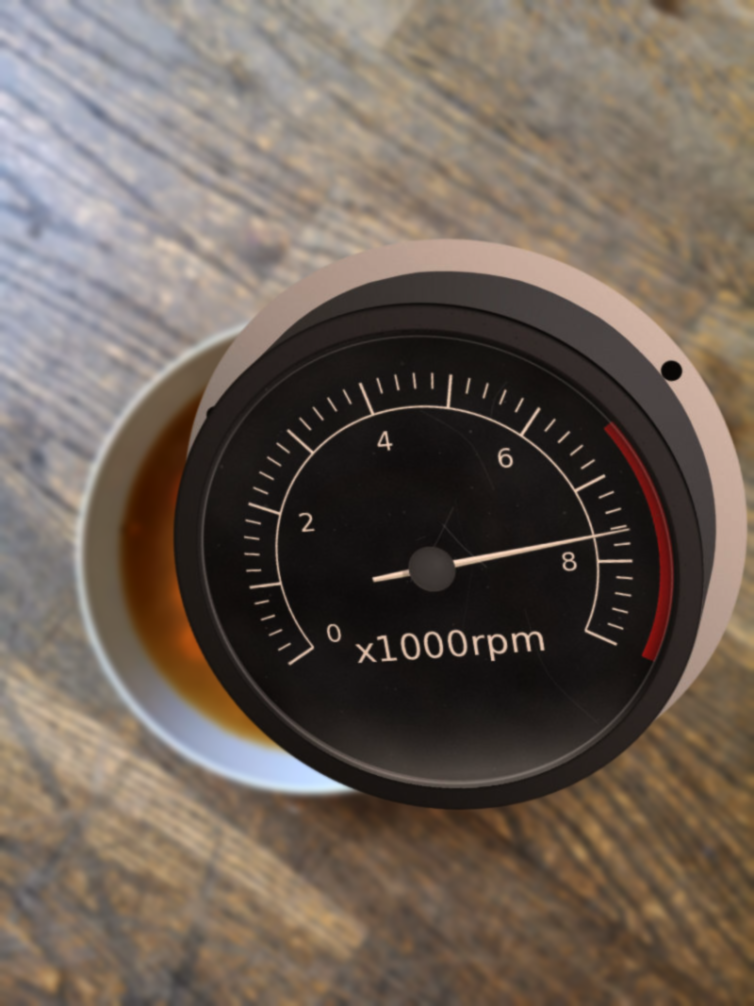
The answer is {"value": 7600, "unit": "rpm"}
